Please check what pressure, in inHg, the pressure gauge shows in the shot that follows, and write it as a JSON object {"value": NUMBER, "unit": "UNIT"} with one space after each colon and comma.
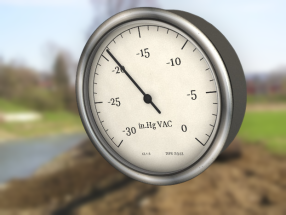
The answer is {"value": -19, "unit": "inHg"}
